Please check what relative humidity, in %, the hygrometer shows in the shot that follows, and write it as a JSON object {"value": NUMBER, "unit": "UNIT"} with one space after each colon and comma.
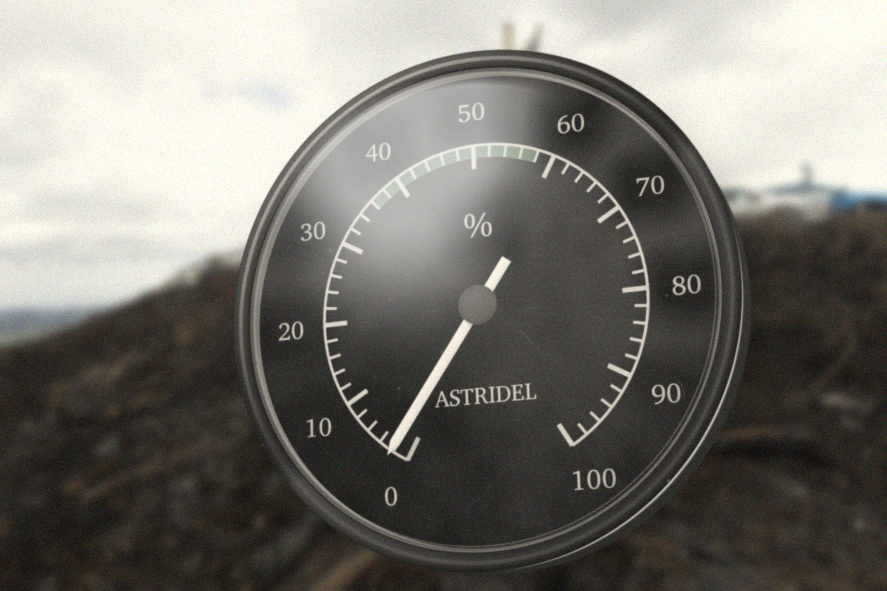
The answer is {"value": 2, "unit": "%"}
